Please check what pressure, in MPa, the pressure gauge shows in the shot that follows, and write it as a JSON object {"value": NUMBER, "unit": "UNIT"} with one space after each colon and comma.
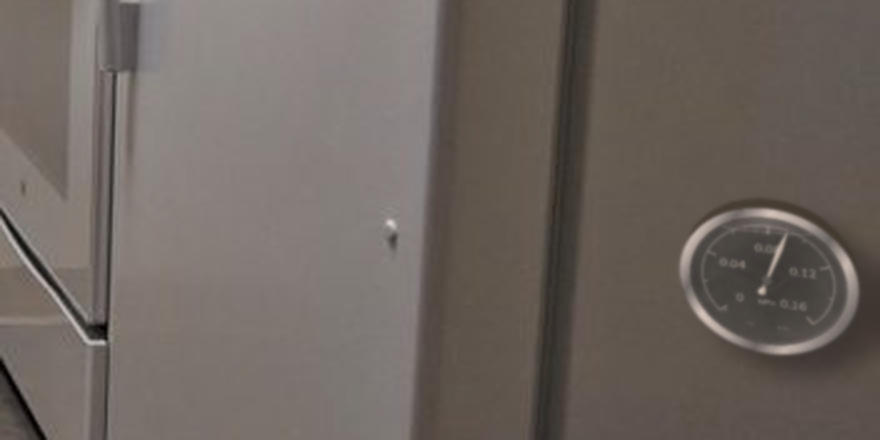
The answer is {"value": 0.09, "unit": "MPa"}
